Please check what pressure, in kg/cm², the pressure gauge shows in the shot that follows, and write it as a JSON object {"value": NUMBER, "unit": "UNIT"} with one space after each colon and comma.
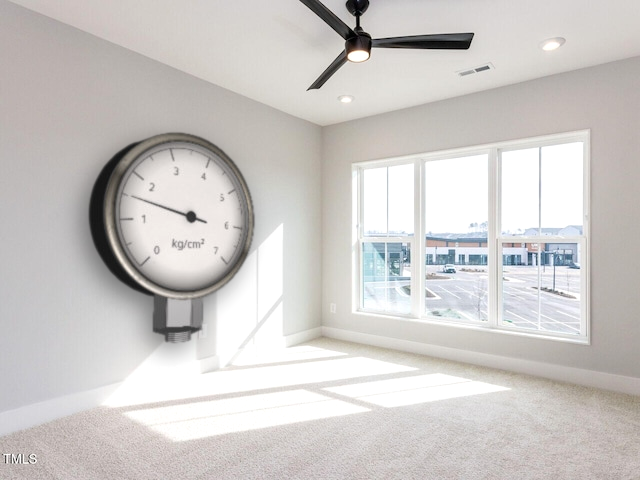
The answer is {"value": 1.5, "unit": "kg/cm²"}
